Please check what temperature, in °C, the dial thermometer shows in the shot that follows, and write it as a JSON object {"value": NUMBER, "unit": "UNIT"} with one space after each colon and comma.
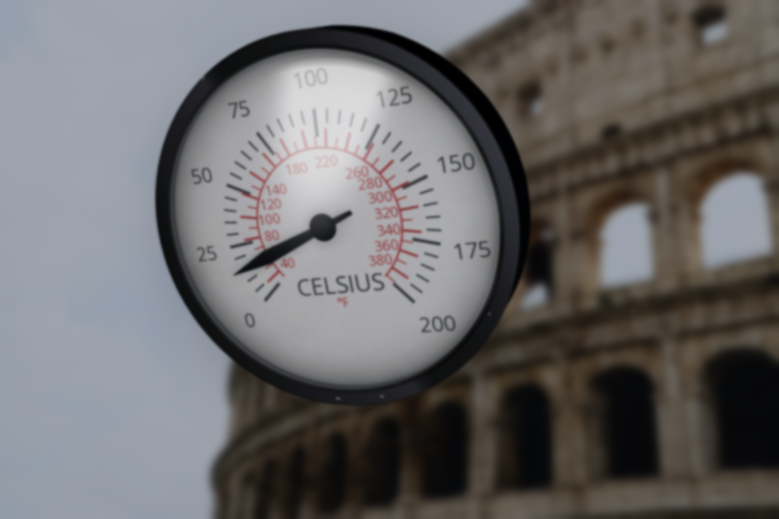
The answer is {"value": 15, "unit": "°C"}
